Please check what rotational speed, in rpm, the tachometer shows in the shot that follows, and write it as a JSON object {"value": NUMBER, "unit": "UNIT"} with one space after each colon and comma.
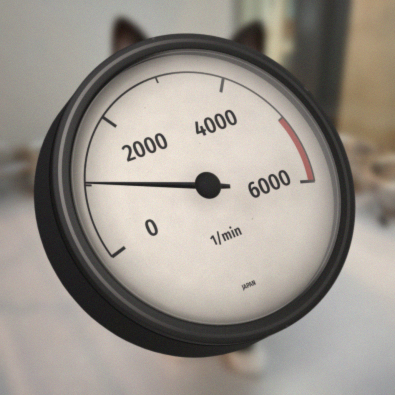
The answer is {"value": 1000, "unit": "rpm"}
